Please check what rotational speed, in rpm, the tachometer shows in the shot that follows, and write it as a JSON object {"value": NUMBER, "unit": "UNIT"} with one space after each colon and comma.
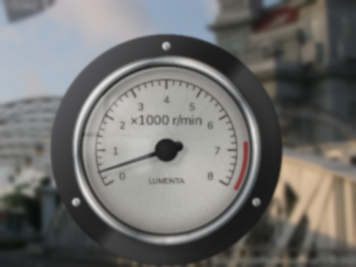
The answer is {"value": 400, "unit": "rpm"}
